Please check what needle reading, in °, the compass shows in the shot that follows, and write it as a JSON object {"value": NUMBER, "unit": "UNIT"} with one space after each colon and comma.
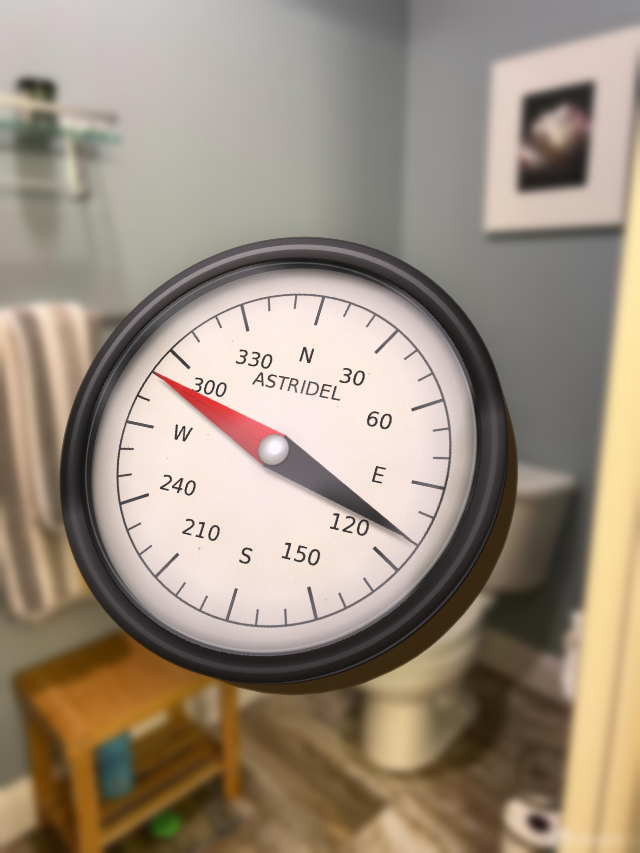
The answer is {"value": 290, "unit": "°"}
